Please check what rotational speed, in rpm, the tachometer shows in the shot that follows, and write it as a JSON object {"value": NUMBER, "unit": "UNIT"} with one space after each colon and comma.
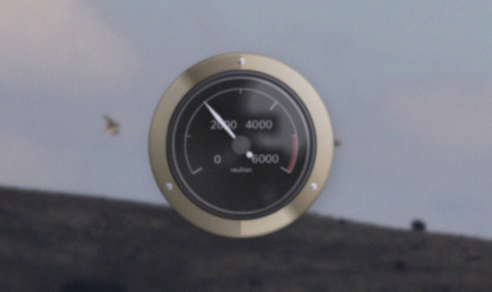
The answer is {"value": 2000, "unit": "rpm"}
